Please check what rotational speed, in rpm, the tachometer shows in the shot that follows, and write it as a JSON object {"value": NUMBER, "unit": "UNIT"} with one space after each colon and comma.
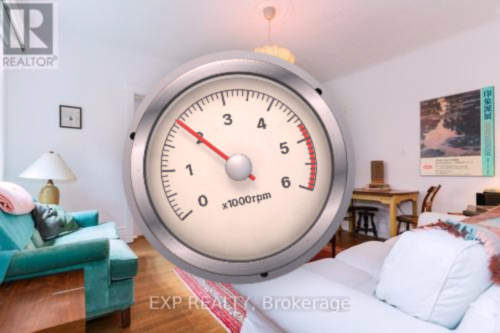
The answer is {"value": 2000, "unit": "rpm"}
